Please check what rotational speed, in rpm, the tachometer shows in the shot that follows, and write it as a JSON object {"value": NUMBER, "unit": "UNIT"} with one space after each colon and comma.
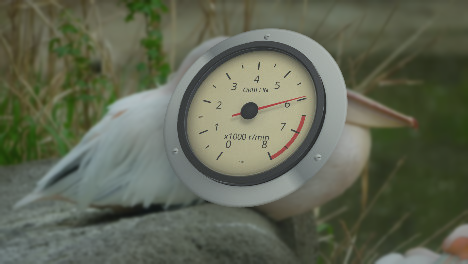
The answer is {"value": 6000, "unit": "rpm"}
